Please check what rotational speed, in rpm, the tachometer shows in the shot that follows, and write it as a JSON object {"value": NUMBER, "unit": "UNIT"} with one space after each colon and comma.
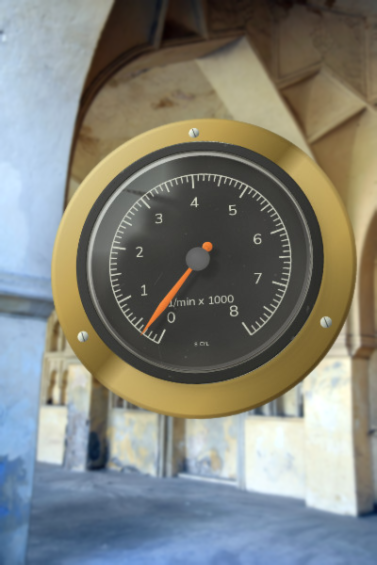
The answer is {"value": 300, "unit": "rpm"}
